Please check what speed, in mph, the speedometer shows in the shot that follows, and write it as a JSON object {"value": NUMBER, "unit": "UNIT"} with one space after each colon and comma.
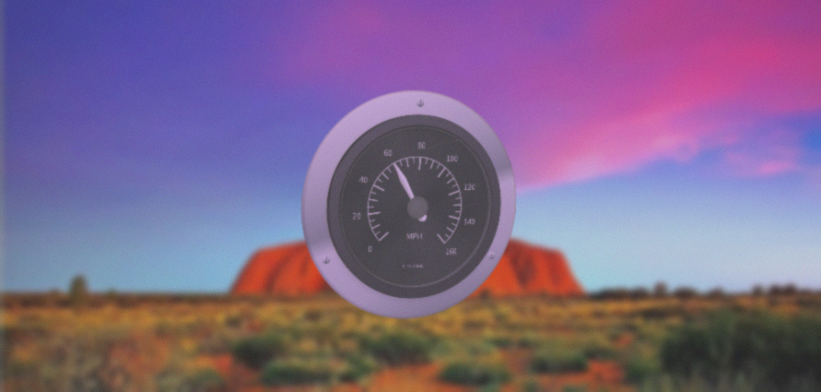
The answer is {"value": 60, "unit": "mph"}
